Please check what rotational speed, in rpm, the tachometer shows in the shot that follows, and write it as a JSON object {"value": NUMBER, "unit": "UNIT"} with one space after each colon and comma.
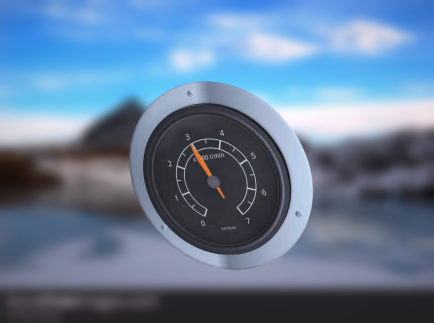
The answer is {"value": 3000, "unit": "rpm"}
